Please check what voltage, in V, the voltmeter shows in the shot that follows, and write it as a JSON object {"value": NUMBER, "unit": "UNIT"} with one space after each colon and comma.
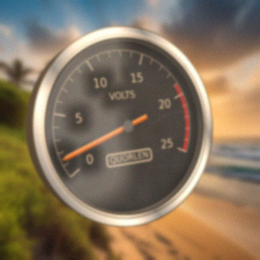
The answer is {"value": 1.5, "unit": "V"}
